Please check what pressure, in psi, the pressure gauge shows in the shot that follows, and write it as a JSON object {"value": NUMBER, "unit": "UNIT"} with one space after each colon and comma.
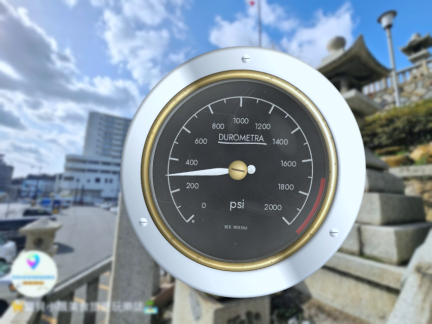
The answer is {"value": 300, "unit": "psi"}
